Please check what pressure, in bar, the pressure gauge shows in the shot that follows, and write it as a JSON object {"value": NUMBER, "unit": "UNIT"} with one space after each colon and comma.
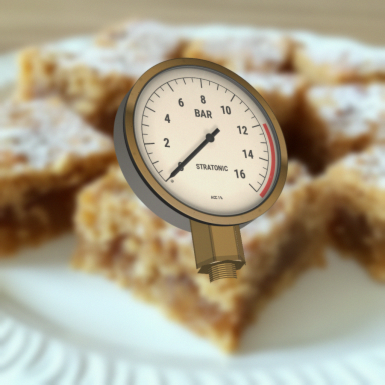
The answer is {"value": 0, "unit": "bar"}
